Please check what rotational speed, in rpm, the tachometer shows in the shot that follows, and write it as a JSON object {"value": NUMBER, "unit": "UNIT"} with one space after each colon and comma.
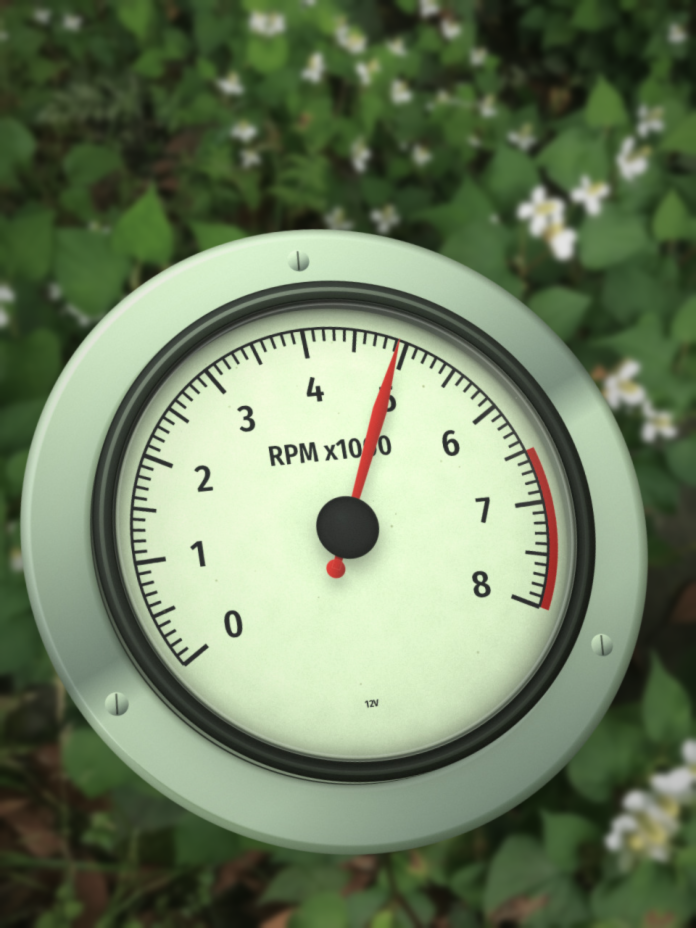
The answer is {"value": 4900, "unit": "rpm"}
